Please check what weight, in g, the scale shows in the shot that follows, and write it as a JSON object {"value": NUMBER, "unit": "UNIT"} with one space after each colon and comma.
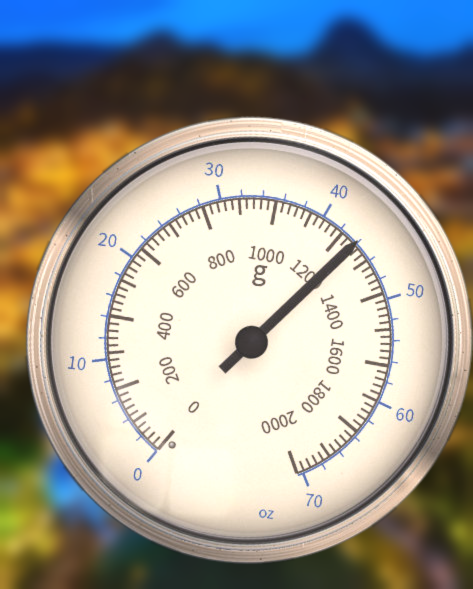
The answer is {"value": 1240, "unit": "g"}
